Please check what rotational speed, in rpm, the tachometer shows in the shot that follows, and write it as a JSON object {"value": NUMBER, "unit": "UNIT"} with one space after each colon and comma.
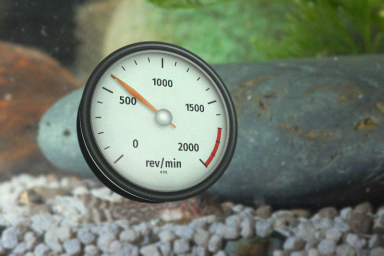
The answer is {"value": 600, "unit": "rpm"}
